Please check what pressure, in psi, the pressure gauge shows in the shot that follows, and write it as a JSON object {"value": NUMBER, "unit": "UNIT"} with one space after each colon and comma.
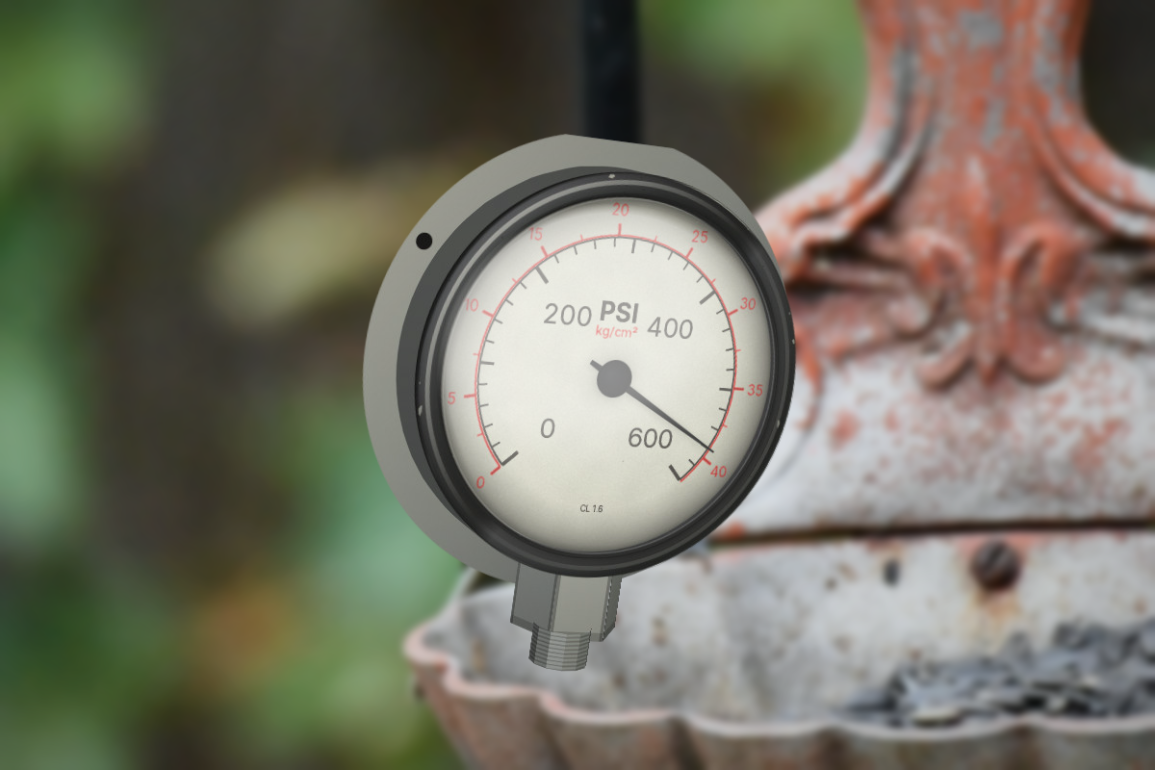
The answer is {"value": 560, "unit": "psi"}
